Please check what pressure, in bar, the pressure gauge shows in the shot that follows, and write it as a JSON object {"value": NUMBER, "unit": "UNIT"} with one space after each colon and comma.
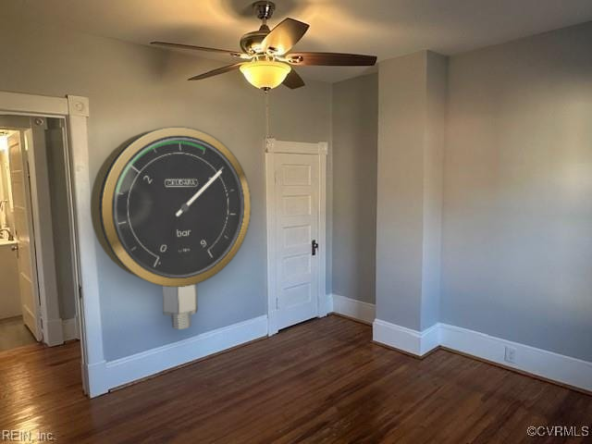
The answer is {"value": 4, "unit": "bar"}
